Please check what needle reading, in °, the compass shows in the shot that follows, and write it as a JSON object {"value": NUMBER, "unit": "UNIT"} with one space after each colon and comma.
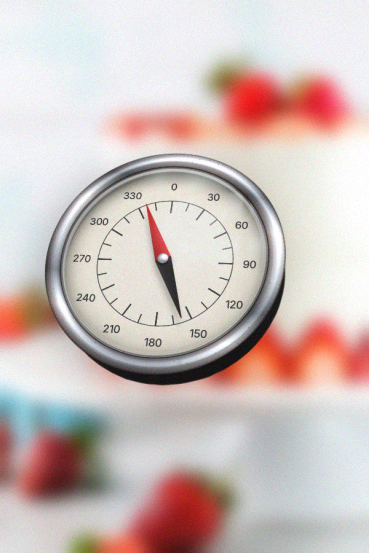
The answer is {"value": 337.5, "unit": "°"}
